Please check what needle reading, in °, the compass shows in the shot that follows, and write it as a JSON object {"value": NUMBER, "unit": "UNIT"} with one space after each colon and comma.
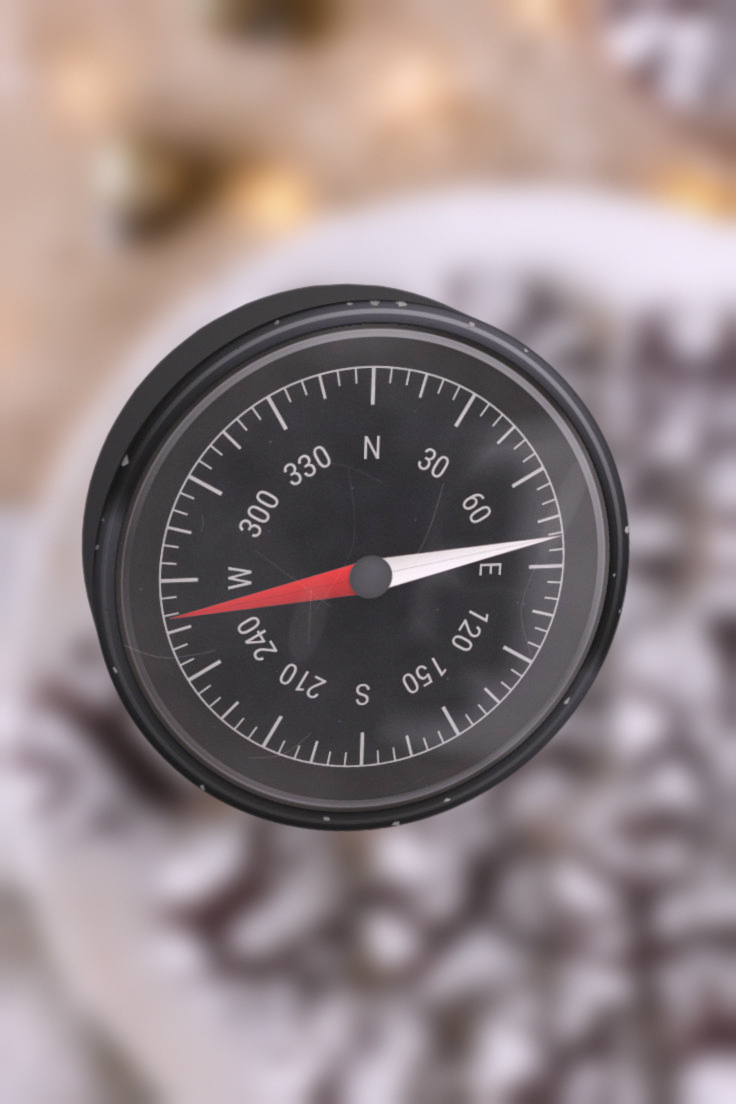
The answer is {"value": 260, "unit": "°"}
